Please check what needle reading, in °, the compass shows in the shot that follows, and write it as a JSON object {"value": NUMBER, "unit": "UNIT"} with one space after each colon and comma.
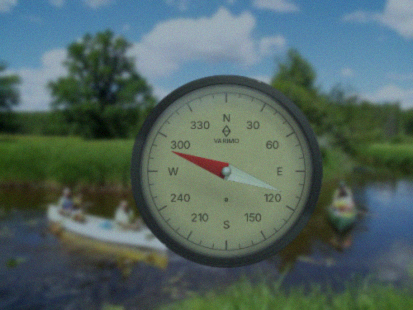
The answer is {"value": 290, "unit": "°"}
